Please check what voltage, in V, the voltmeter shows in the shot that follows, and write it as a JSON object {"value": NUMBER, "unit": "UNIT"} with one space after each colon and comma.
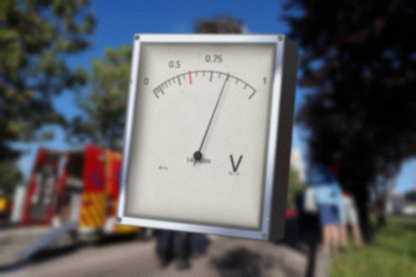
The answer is {"value": 0.85, "unit": "V"}
